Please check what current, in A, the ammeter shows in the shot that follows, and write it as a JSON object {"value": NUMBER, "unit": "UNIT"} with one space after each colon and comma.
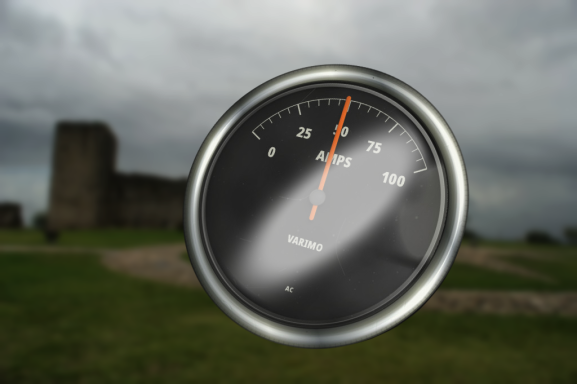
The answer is {"value": 50, "unit": "A"}
